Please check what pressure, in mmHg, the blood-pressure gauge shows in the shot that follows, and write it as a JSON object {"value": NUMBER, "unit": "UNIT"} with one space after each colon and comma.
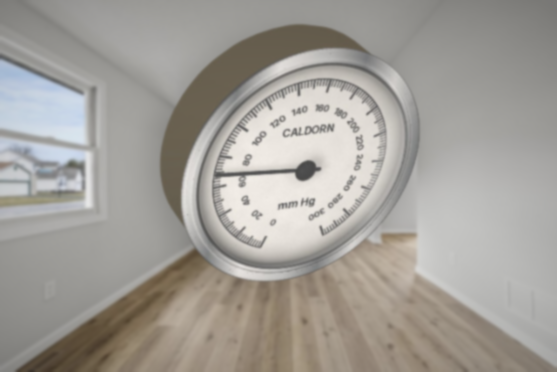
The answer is {"value": 70, "unit": "mmHg"}
